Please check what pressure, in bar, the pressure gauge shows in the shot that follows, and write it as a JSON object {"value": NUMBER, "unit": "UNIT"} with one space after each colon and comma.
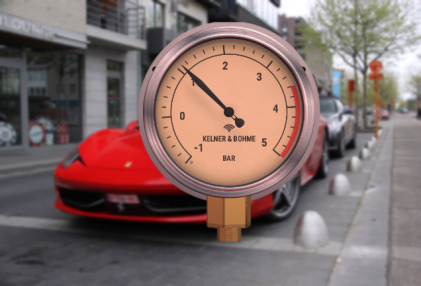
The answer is {"value": 1.1, "unit": "bar"}
